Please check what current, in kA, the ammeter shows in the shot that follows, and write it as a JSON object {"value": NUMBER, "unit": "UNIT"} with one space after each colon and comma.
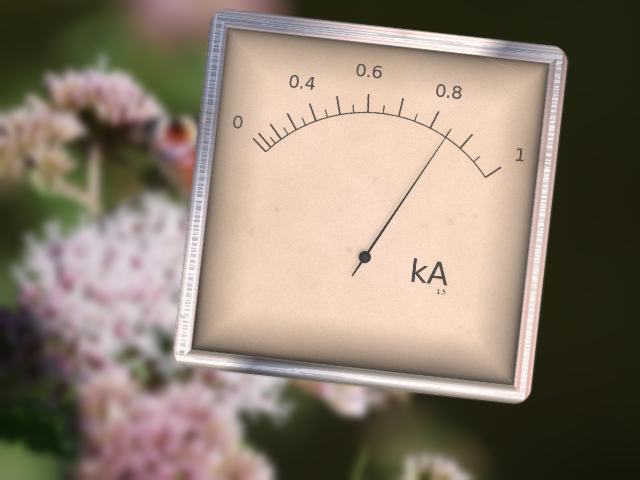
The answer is {"value": 0.85, "unit": "kA"}
